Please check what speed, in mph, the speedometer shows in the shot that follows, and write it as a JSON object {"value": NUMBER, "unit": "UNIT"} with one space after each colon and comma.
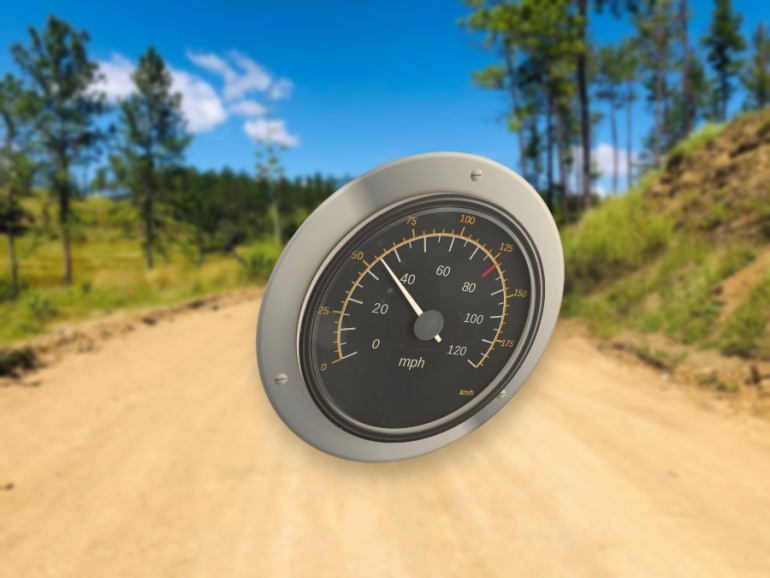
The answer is {"value": 35, "unit": "mph"}
